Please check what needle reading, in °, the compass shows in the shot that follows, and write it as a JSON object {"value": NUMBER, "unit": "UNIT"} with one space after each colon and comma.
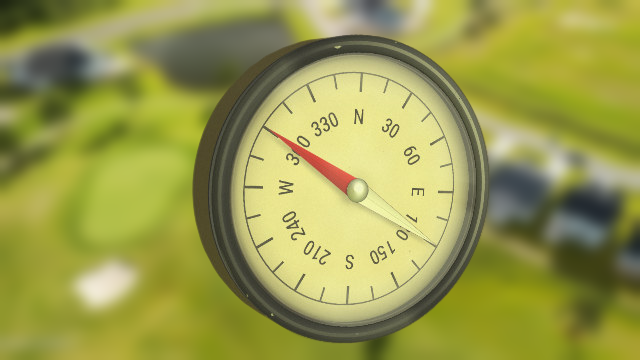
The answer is {"value": 300, "unit": "°"}
